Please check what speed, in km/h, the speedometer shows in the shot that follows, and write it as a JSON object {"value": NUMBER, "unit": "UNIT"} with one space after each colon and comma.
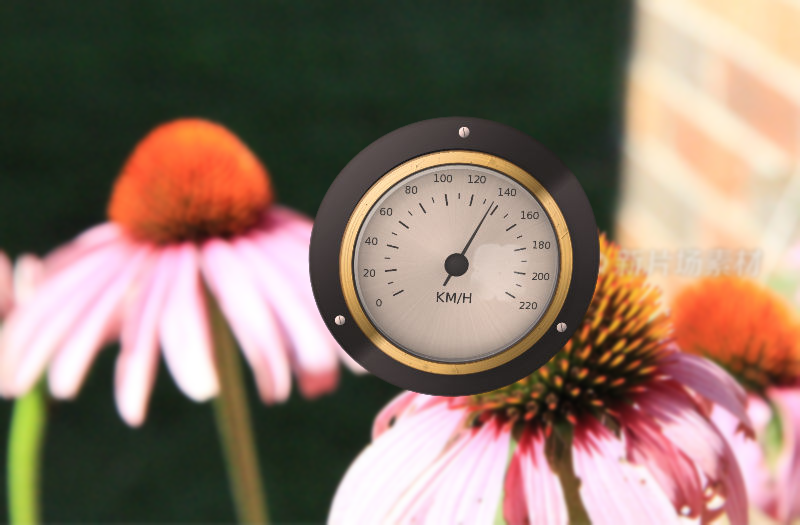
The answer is {"value": 135, "unit": "km/h"}
